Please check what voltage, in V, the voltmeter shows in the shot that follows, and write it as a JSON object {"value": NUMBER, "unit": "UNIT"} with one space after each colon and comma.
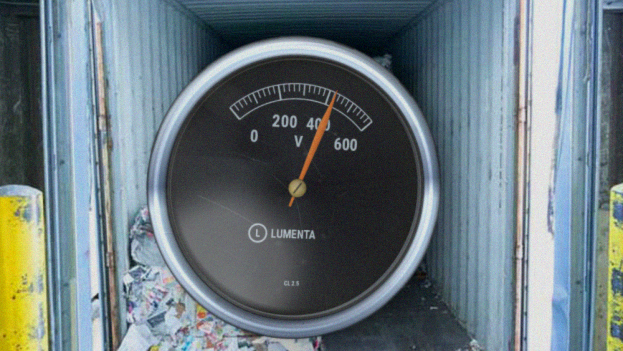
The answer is {"value": 420, "unit": "V"}
